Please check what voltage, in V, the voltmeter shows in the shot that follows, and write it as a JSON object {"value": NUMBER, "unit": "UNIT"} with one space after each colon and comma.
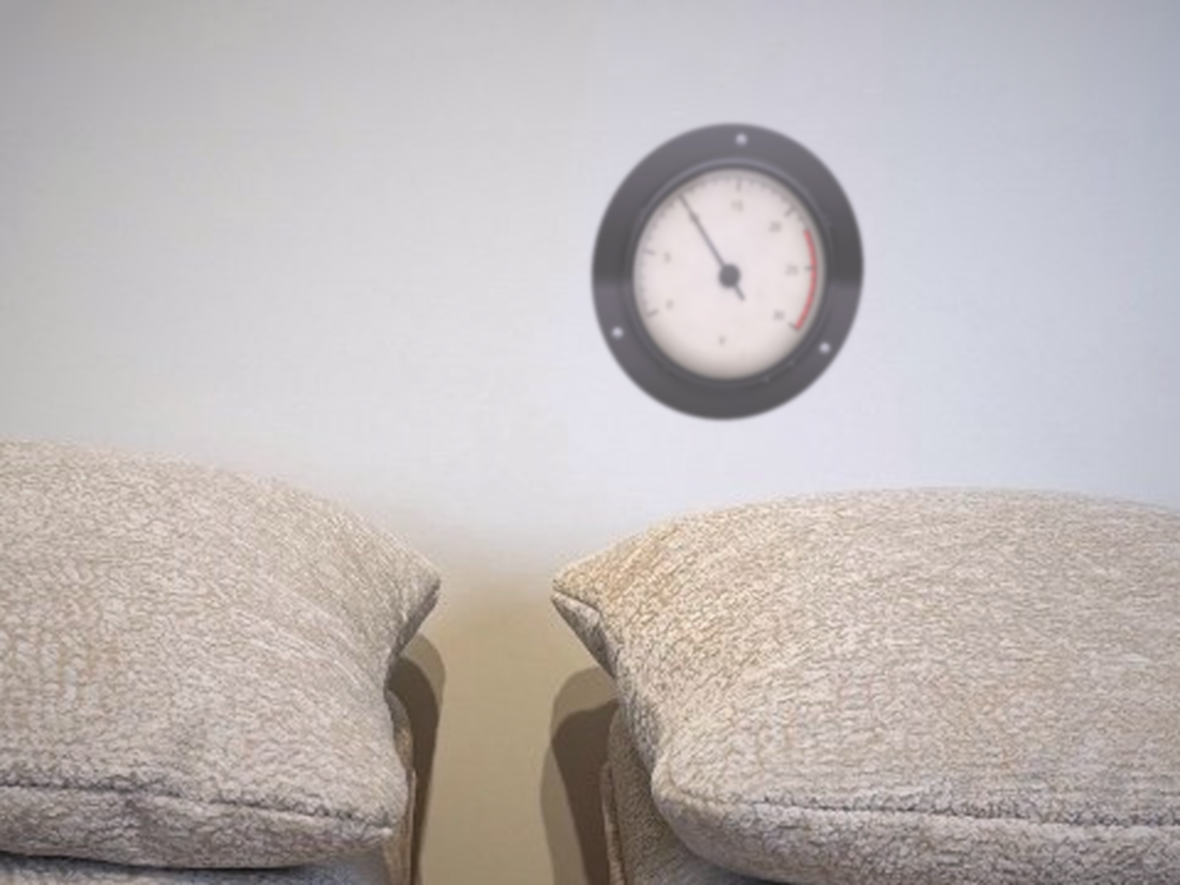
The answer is {"value": 10, "unit": "V"}
